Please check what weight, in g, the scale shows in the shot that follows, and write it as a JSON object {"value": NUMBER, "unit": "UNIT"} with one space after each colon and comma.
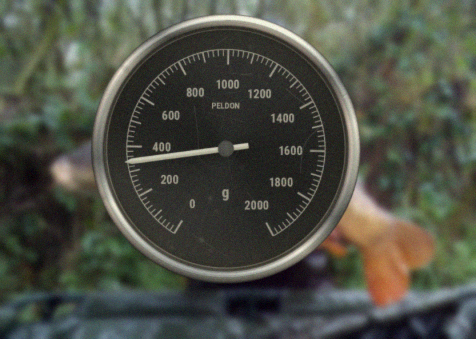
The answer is {"value": 340, "unit": "g"}
